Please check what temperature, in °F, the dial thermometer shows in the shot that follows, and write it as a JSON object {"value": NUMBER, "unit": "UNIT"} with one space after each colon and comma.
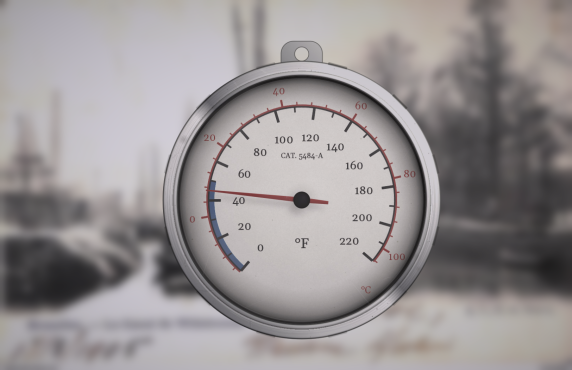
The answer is {"value": 45, "unit": "°F"}
